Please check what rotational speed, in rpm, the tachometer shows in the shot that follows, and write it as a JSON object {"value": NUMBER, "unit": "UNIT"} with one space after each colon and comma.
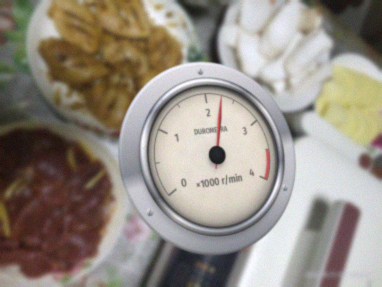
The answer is {"value": 2250, "unit": "rpm"}
